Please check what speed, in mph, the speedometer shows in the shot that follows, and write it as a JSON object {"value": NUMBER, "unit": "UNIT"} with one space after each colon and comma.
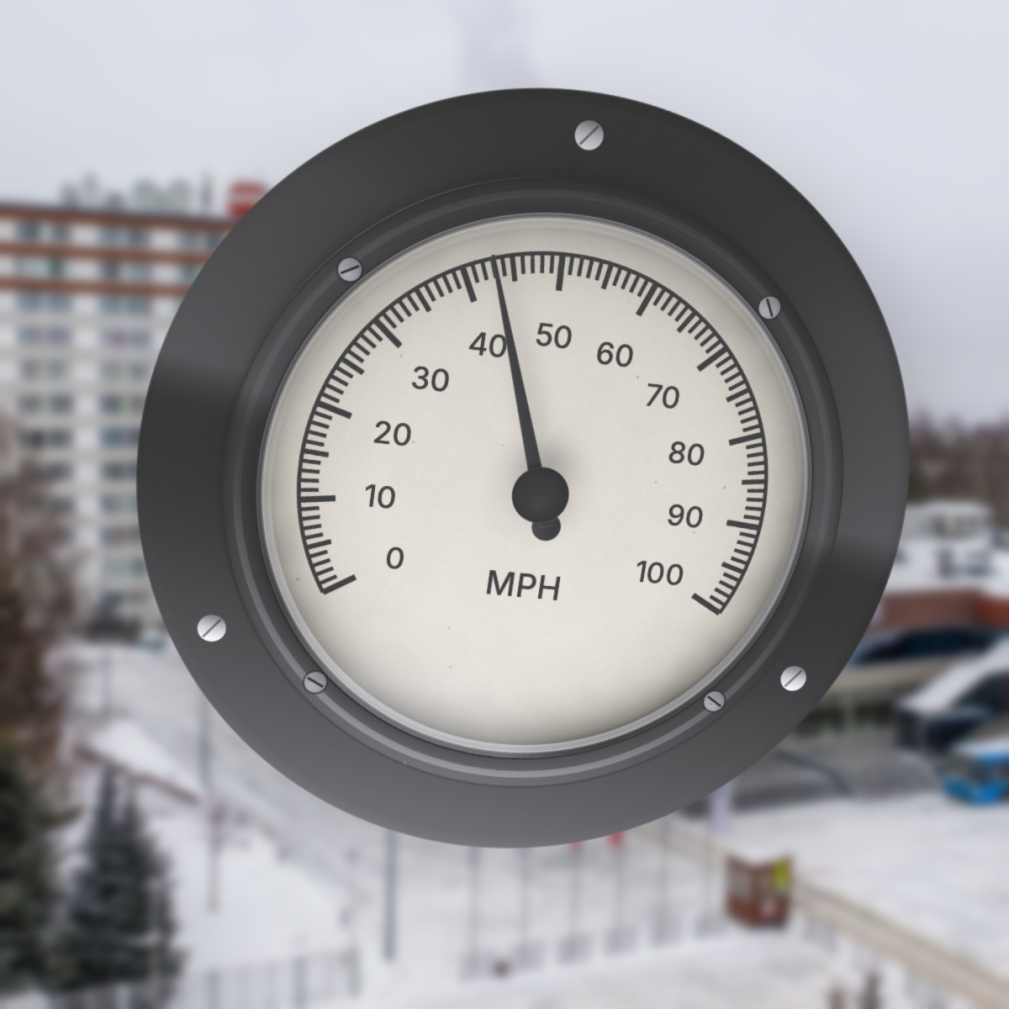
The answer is {"value": 43, "unit": "mph"}
